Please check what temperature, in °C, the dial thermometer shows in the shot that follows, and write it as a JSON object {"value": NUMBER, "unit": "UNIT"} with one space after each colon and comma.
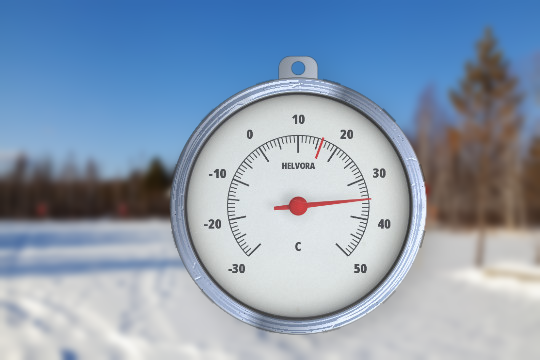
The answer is {"value": 35, "unit": "°C"}
